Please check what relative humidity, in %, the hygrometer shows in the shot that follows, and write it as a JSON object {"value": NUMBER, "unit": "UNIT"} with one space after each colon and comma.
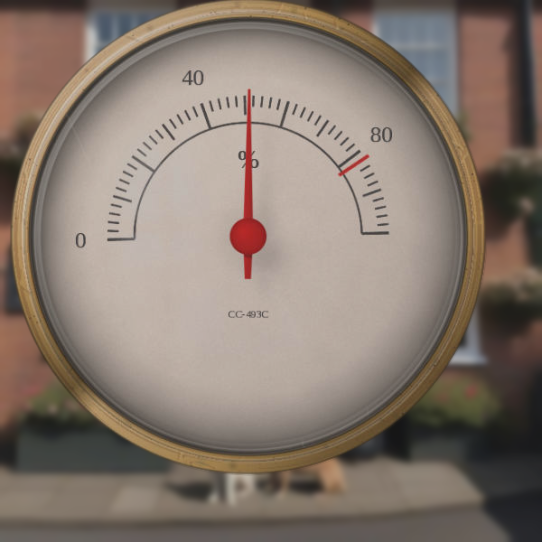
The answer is {"value": 51, "unit": "%"}
